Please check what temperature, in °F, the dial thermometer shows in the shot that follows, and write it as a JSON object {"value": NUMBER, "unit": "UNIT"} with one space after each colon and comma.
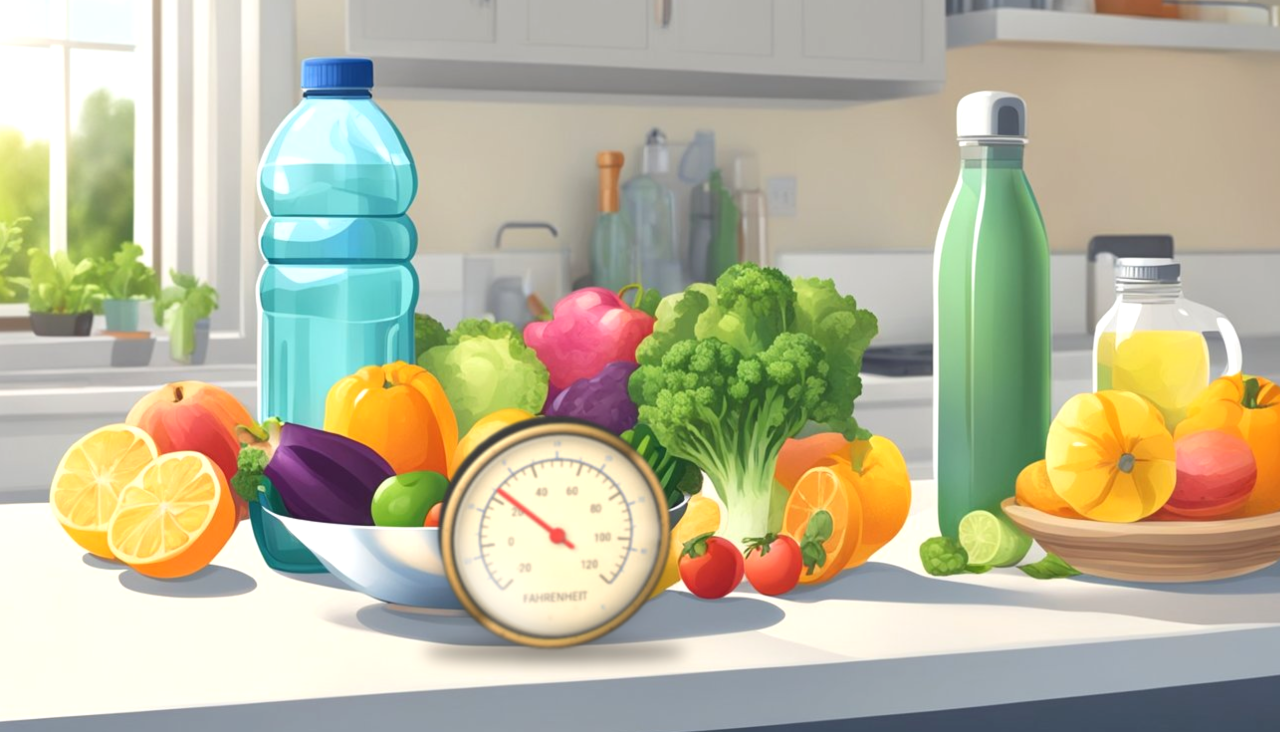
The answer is {"value": 24, "unit": "°F"}
